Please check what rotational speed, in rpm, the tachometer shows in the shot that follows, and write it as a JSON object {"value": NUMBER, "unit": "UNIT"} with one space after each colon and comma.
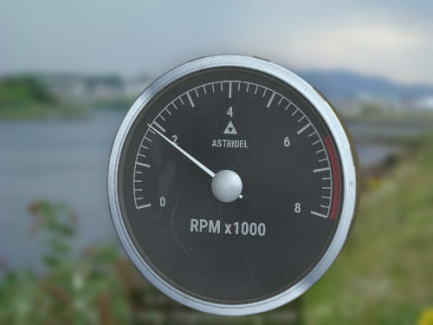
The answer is {"value": 1900, "unit": "rpm"}
